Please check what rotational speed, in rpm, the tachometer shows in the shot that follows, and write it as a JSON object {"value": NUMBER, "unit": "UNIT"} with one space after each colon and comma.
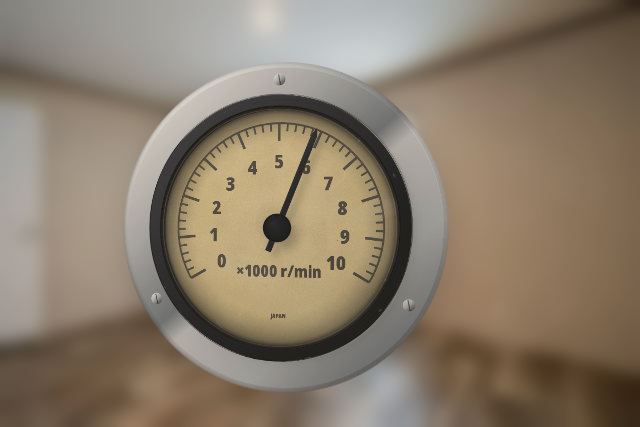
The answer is {"value": 5900, "unit": "rpm"}
